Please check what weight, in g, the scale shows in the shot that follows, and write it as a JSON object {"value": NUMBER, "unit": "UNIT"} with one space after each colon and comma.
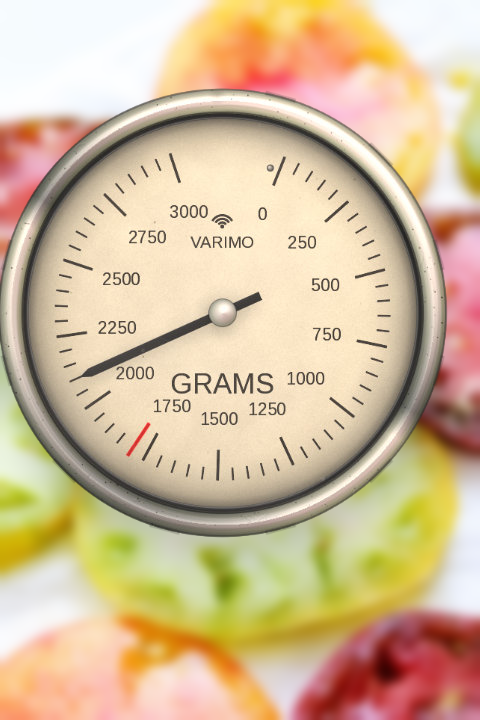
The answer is {"value": 2100, "unit": "g"}
